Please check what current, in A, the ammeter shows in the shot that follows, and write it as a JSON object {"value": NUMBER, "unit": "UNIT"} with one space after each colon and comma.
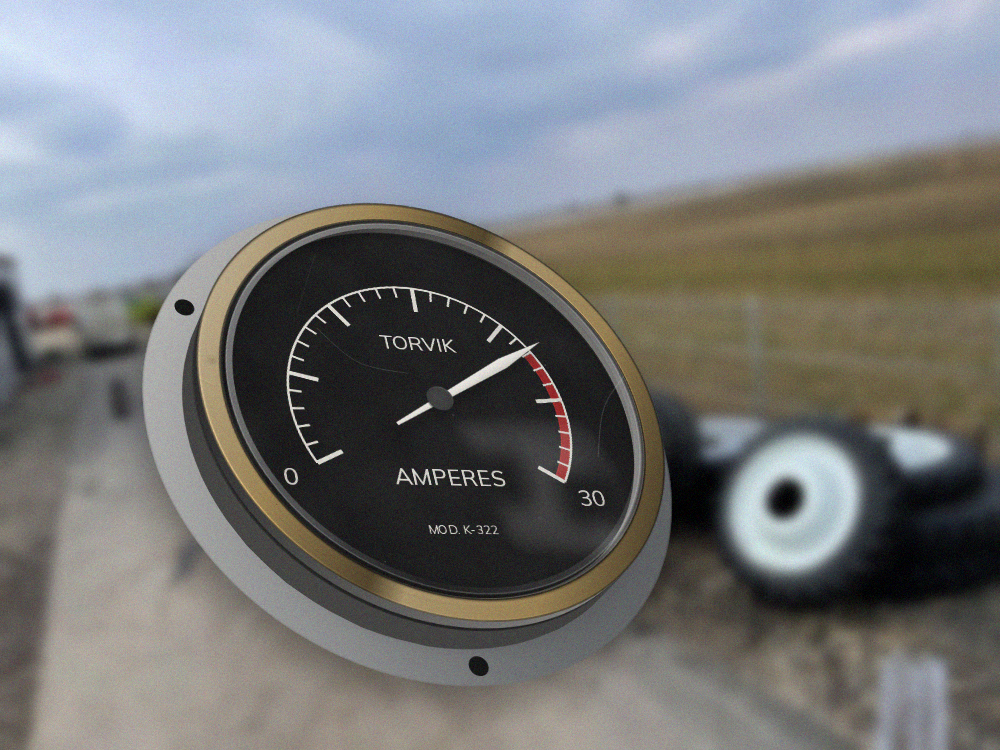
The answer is {"value": 22, "unit": "A"}
